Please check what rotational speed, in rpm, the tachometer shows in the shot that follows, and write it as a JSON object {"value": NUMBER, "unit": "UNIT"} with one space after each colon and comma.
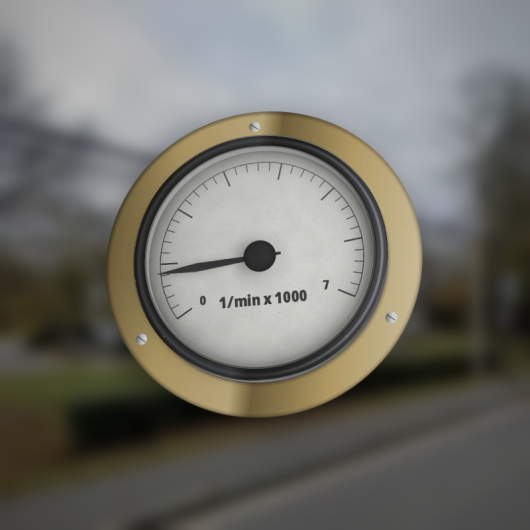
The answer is {"value": 800, "unit": "rpm"}
